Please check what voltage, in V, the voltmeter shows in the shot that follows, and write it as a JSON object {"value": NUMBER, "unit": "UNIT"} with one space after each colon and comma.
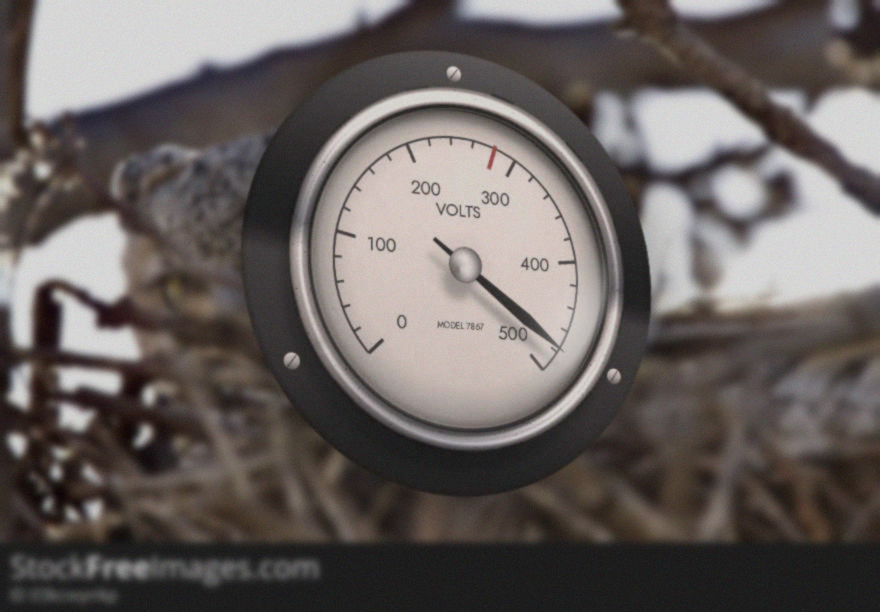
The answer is {"value": 480, "unit": "V"}
